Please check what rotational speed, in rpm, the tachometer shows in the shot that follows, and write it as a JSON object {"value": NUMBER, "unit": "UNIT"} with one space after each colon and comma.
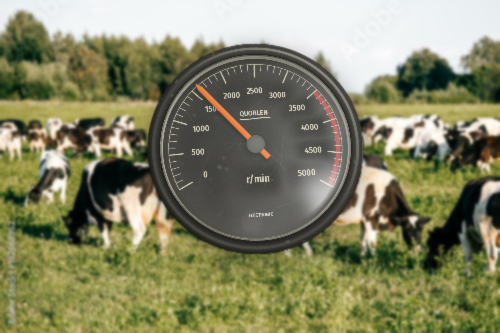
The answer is {"value": 1600, "unit": "rpm"}
